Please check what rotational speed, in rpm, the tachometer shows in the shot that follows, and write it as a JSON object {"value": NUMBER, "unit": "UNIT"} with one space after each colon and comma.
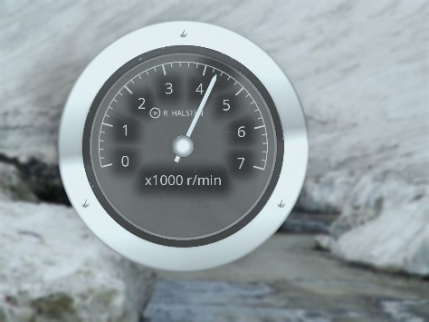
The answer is {"value": 4300, "unit": "rpm"}
